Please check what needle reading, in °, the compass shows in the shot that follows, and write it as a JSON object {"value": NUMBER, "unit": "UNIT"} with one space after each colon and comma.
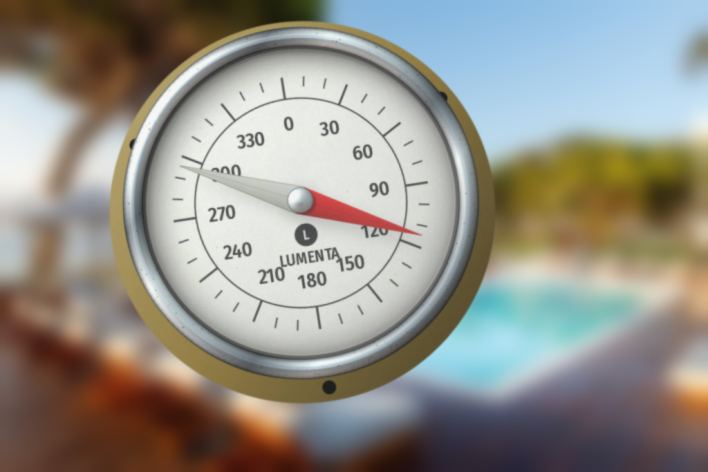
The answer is {"value": 115, "unit": "°"}
